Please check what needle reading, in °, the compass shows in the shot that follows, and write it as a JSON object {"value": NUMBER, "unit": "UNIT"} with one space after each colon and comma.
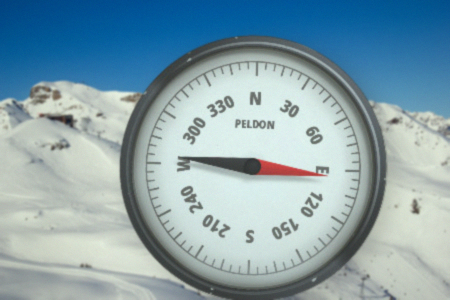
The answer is {"value": 95, "unit": "°"}
